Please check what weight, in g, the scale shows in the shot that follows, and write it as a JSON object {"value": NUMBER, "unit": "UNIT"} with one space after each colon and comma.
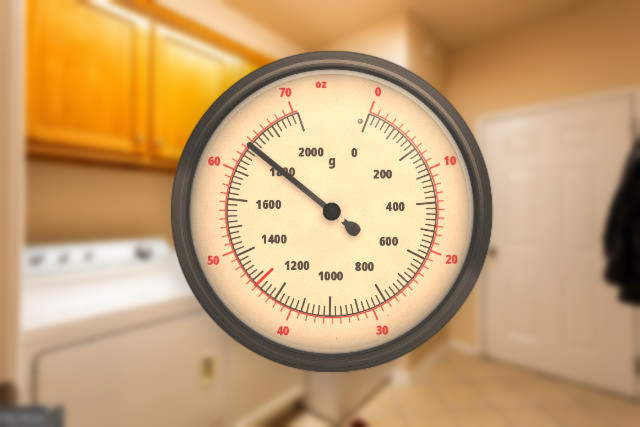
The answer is {"value": 1800, "unit": "g"}
